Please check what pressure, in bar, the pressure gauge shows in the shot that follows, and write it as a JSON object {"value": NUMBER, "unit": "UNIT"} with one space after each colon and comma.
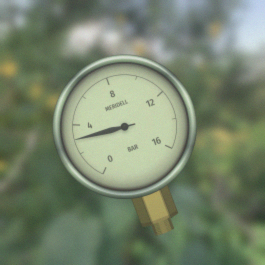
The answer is {"value": 3, "unit": "bar"}
